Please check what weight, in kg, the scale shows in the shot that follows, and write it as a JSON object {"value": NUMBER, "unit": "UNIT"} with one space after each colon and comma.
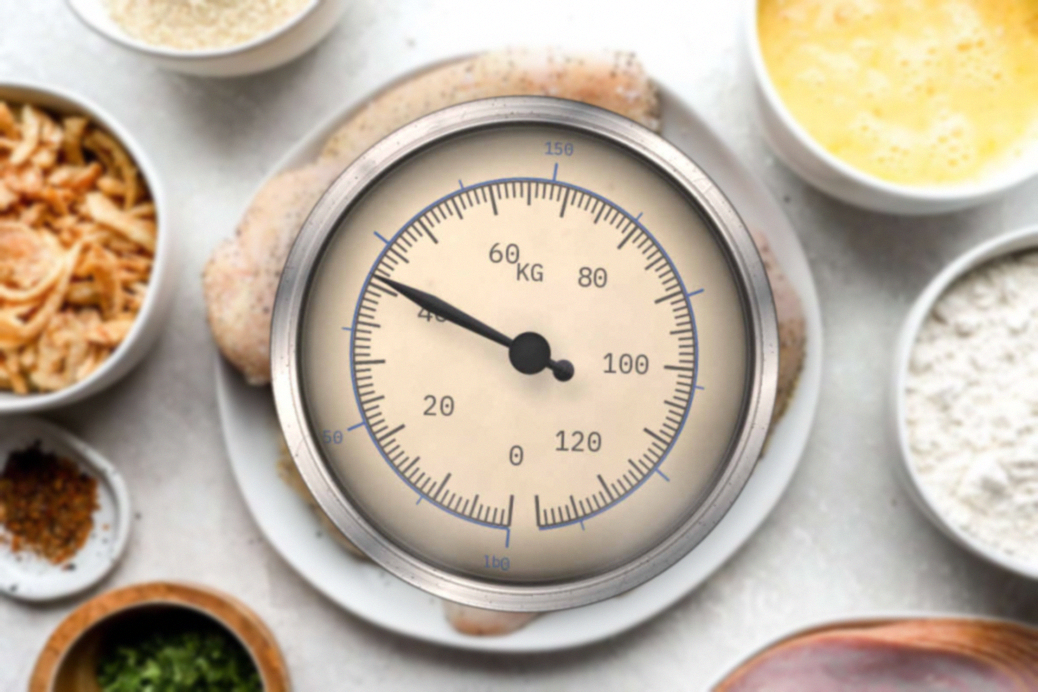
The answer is {"value": 41, "unit": "kg"}
